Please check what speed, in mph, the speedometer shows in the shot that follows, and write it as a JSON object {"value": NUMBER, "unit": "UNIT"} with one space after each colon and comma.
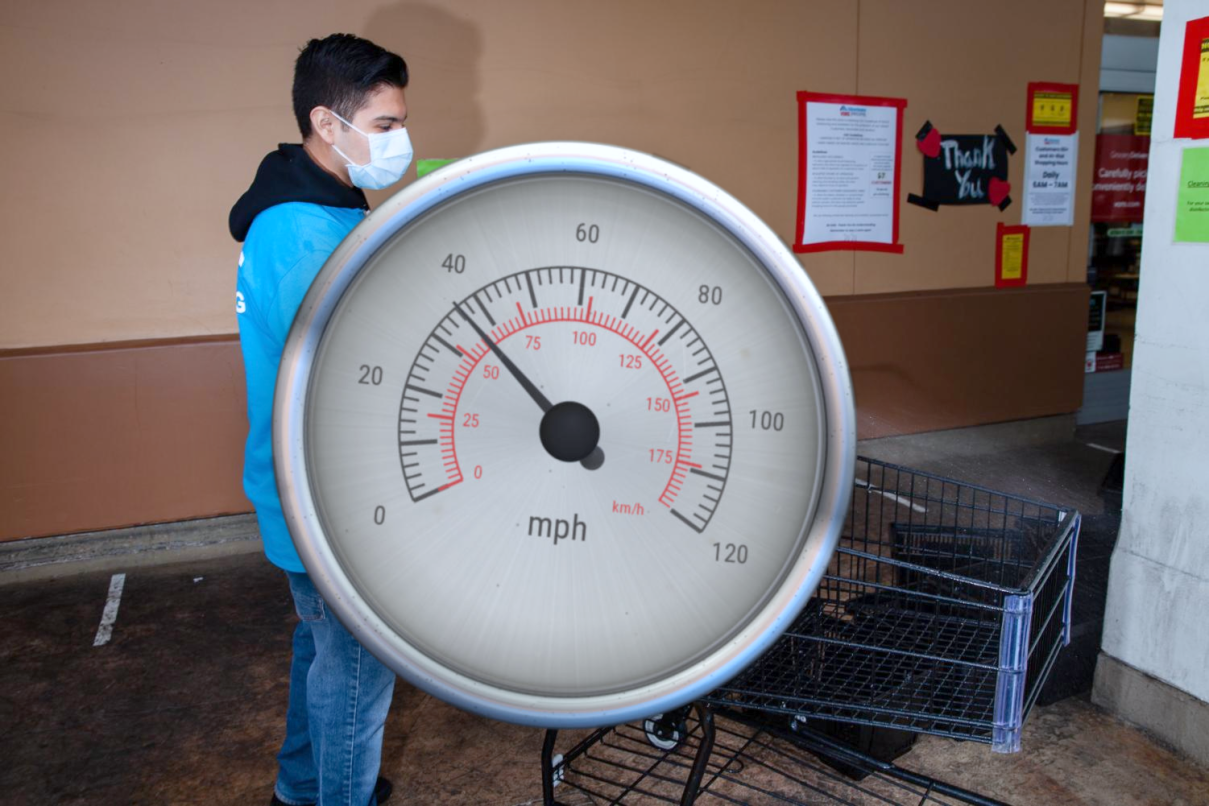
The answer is {"value": 36, "unit": "mph"}
